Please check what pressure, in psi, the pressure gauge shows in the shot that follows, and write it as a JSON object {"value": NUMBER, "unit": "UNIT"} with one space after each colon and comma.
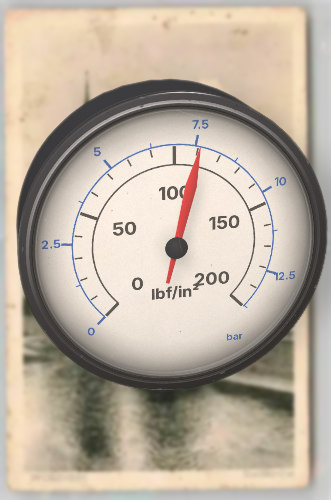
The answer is {"value": 110, "unit": "psi"}
